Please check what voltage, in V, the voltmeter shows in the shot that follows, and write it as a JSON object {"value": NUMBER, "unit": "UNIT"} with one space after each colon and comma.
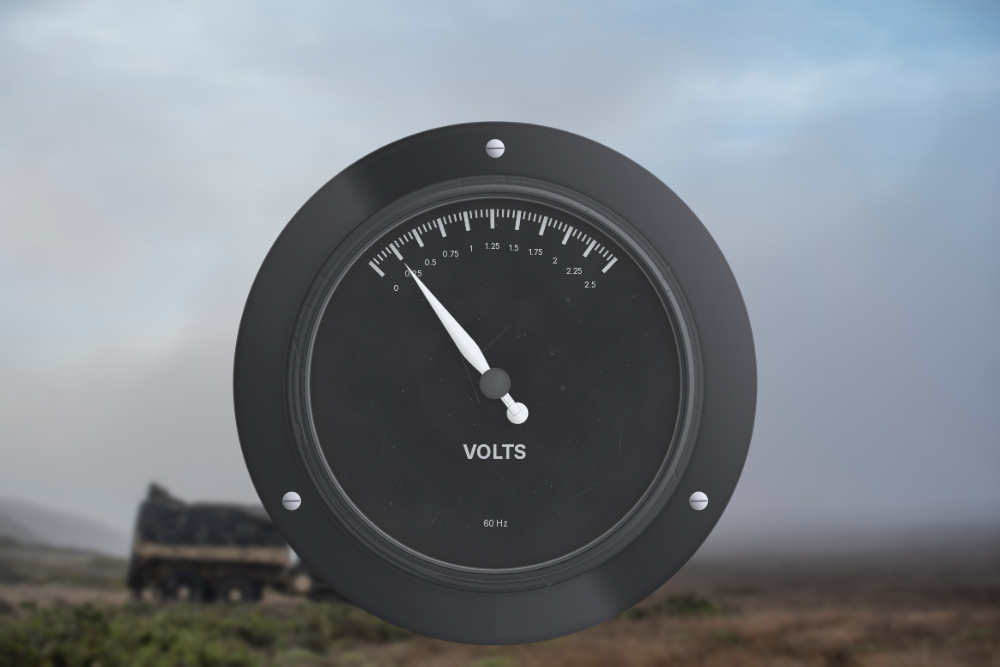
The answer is {"value": 0.25, "unit": "V"}
